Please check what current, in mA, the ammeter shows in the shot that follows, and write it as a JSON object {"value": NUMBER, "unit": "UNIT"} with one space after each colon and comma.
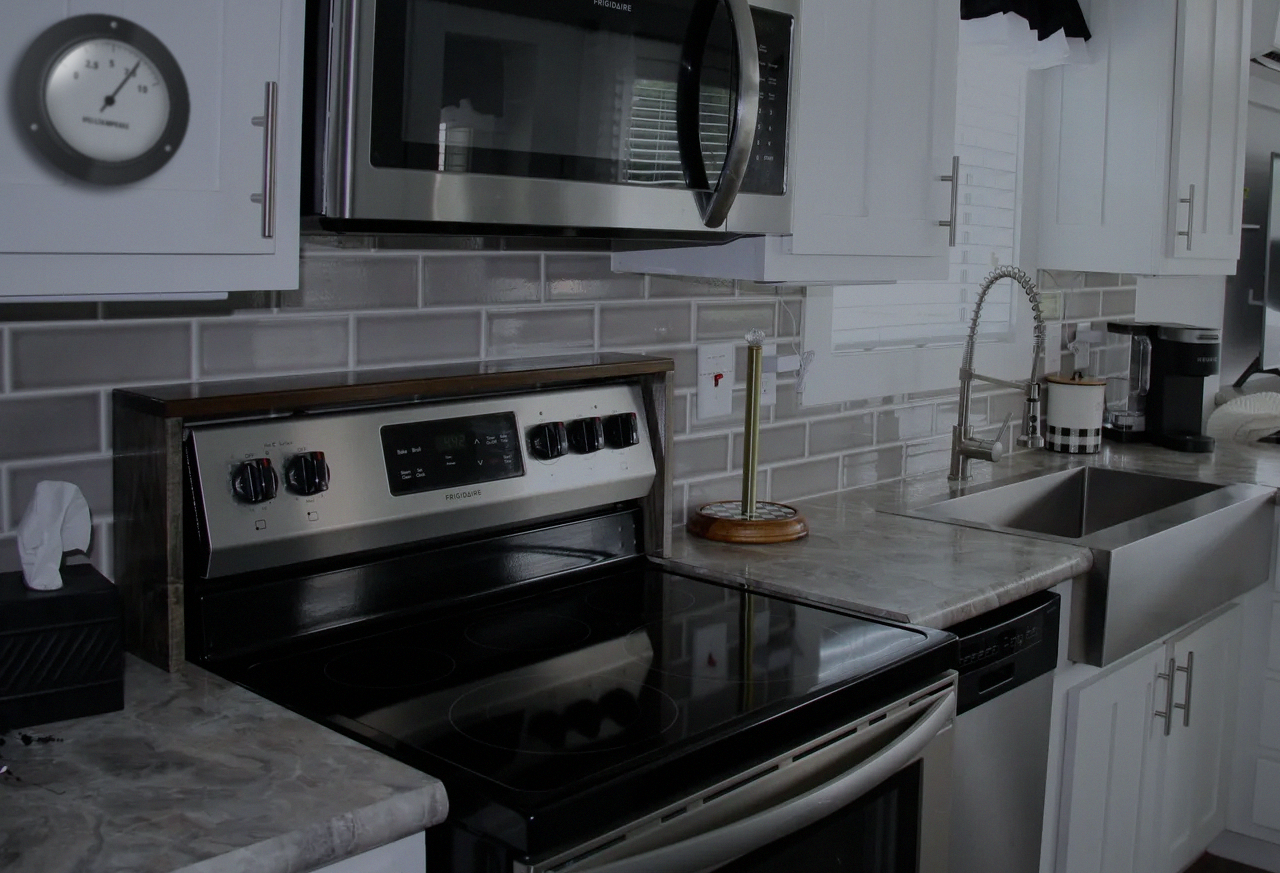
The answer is {"value": 7.5, "unit": "mA"}
